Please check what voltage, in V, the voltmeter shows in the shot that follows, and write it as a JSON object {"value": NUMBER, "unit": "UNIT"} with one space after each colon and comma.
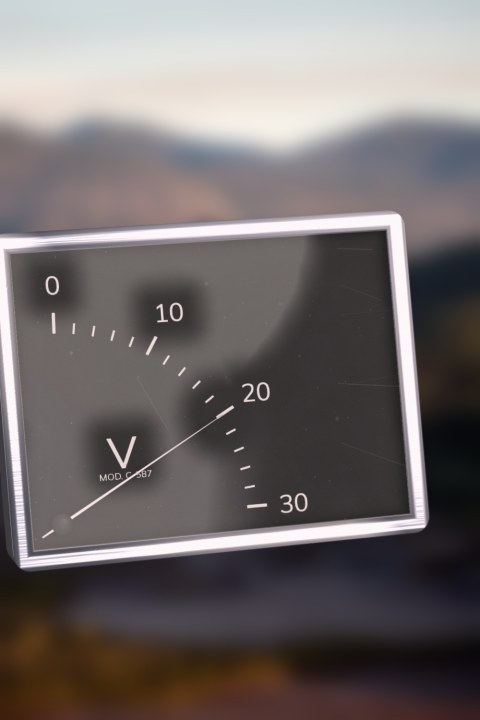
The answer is {"value": 20, "unit": "V"}
